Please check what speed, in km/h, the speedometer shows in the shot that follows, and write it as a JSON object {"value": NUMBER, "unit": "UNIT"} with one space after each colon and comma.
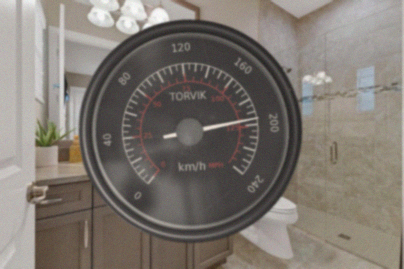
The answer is {"value": 195, "unit": "km/h"}
